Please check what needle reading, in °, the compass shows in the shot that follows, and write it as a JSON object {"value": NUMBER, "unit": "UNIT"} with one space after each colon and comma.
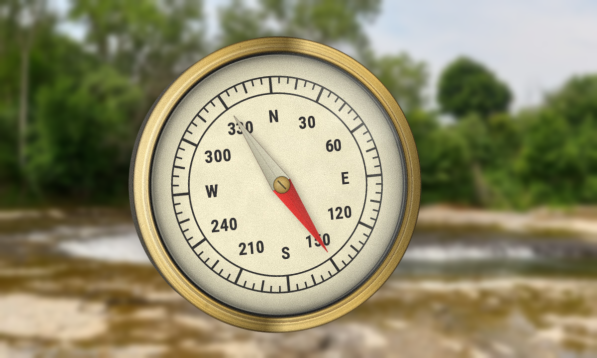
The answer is {"value": 150, "unit": "°"}
